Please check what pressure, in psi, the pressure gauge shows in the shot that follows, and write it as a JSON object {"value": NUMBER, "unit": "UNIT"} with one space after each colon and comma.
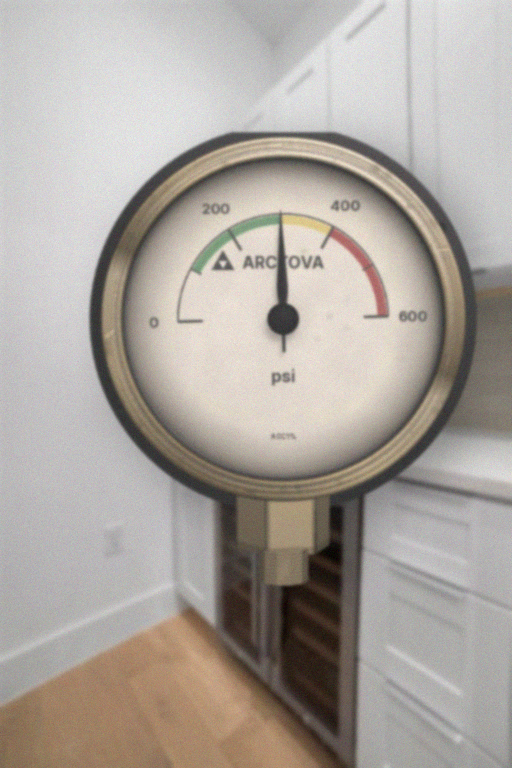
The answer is {"value": 300, "unit": "psi"}
